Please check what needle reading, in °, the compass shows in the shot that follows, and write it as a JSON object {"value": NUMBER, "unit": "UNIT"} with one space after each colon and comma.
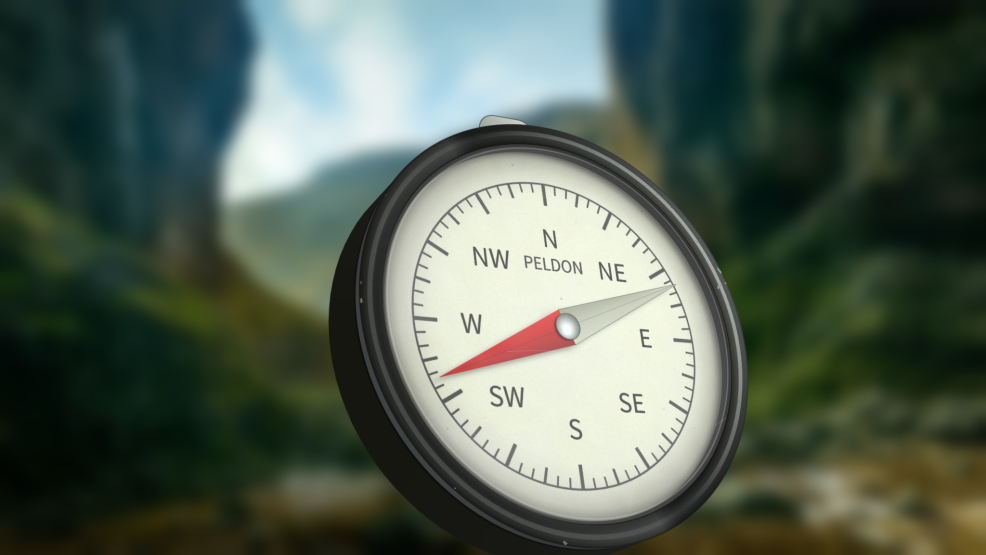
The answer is {"value": 247.5, "unit": "°"}
